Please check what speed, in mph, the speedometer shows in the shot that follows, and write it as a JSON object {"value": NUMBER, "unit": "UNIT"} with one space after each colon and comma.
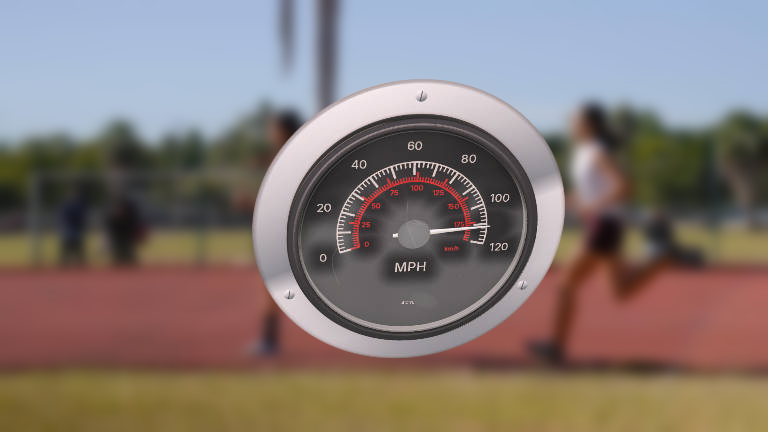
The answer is {"value": 110, "unit": "mph"}
